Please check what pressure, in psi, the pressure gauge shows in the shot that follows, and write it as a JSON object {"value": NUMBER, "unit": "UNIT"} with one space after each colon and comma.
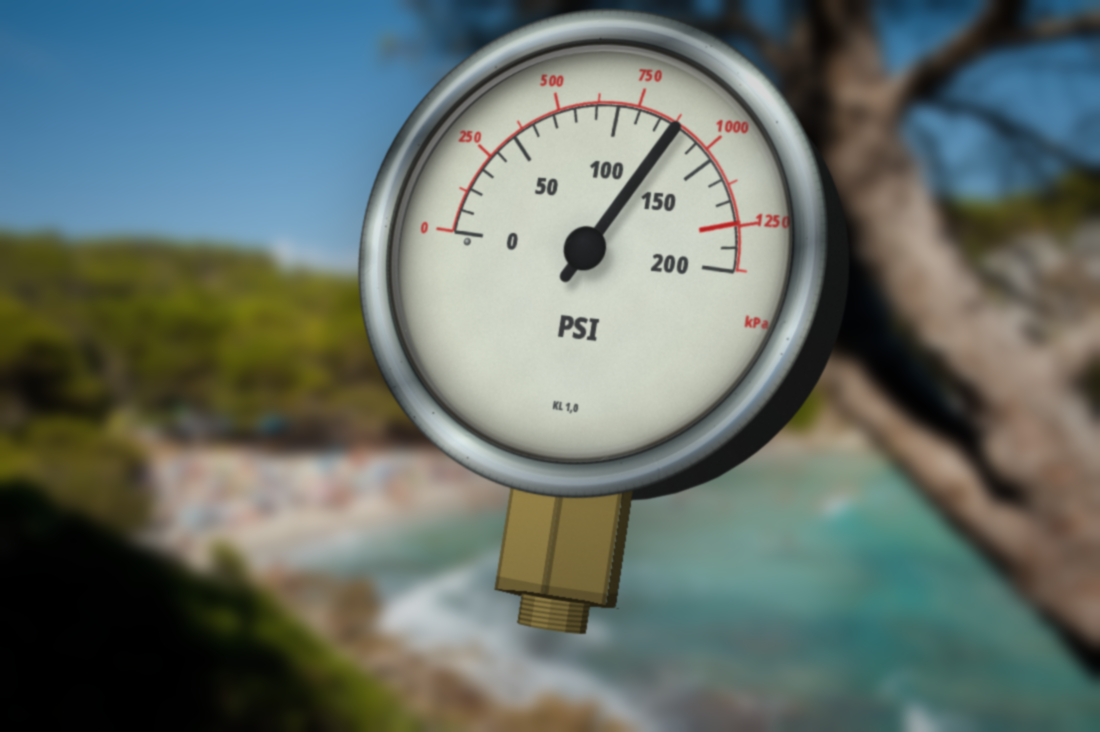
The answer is {"value": 130, "unit": "psi"}
